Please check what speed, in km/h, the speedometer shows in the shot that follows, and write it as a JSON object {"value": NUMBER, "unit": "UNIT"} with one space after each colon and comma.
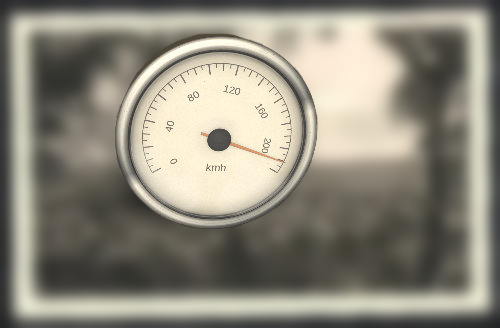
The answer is {"value": 210, "unit": "km/h"}
